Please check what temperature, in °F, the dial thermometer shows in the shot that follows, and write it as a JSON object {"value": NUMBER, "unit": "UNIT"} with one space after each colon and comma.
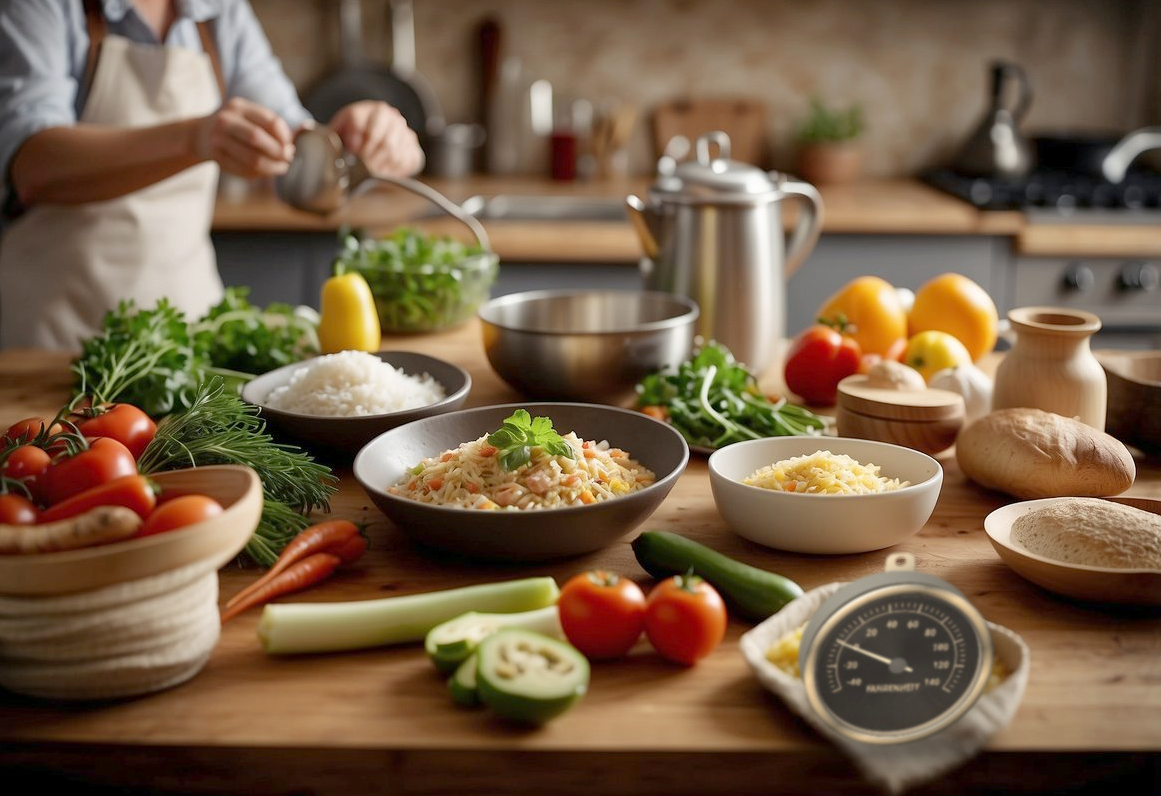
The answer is {"value": 0, "unit": "°F"}
